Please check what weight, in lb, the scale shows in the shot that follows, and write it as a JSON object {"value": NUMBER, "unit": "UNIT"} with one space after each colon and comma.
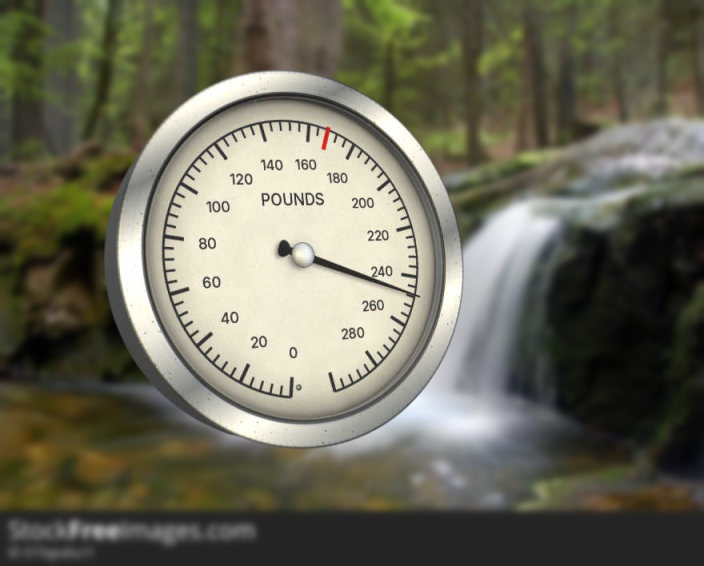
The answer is {"value": 248, "unit": "lb"}
